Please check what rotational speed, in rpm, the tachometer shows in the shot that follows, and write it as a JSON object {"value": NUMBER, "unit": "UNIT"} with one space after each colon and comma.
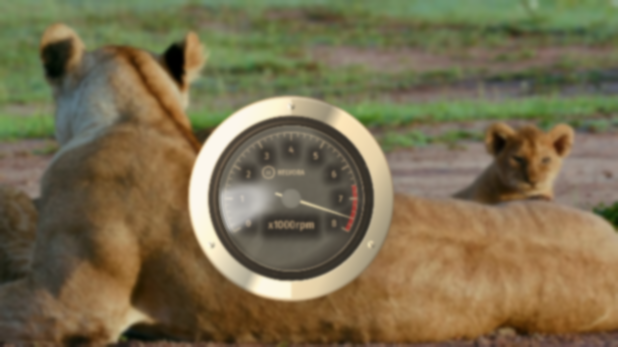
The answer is {"value": 7600, "unit": "rpm"}
